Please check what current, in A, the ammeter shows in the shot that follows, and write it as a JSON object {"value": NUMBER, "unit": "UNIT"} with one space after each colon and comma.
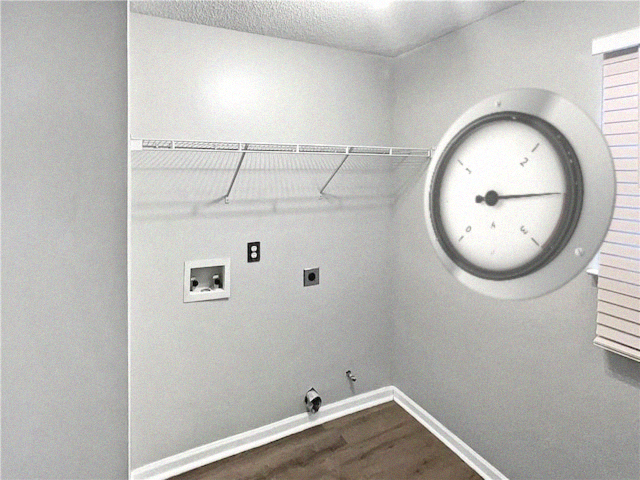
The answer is {"value": 2.5, "unit": "A"}
